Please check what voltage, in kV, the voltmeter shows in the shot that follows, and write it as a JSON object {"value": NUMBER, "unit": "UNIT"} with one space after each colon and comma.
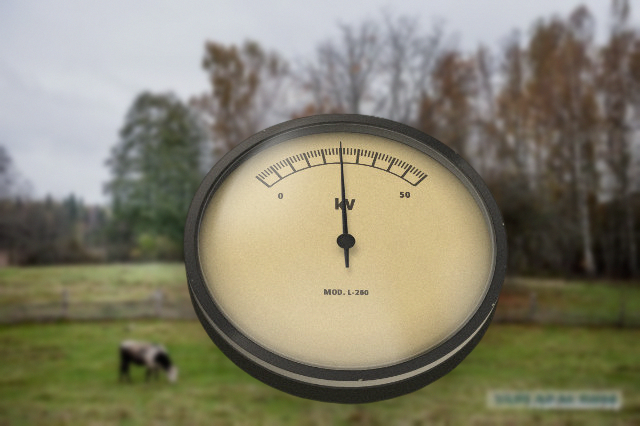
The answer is {"value": 25, "unit": "kV"}
